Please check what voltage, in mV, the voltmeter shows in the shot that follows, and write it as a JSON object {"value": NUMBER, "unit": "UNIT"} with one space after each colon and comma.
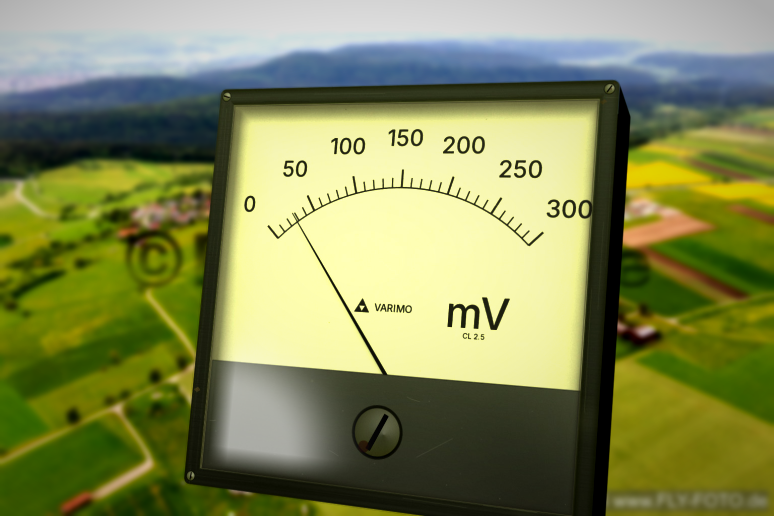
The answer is {"value": 30, "unit": "mV"}
